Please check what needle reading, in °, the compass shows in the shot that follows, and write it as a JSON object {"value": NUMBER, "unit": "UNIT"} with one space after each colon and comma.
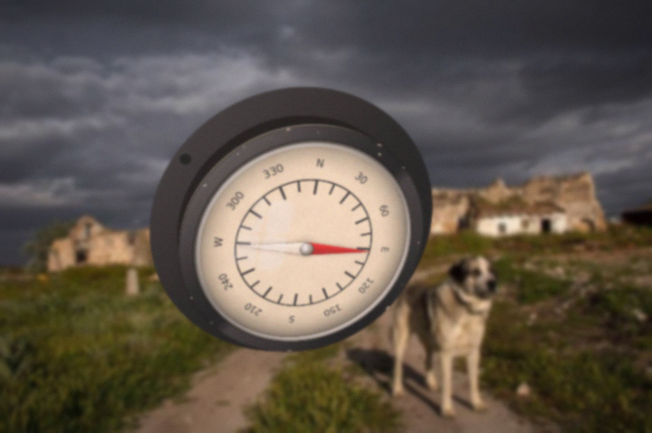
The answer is {"value": 90, "unit": "°"}
